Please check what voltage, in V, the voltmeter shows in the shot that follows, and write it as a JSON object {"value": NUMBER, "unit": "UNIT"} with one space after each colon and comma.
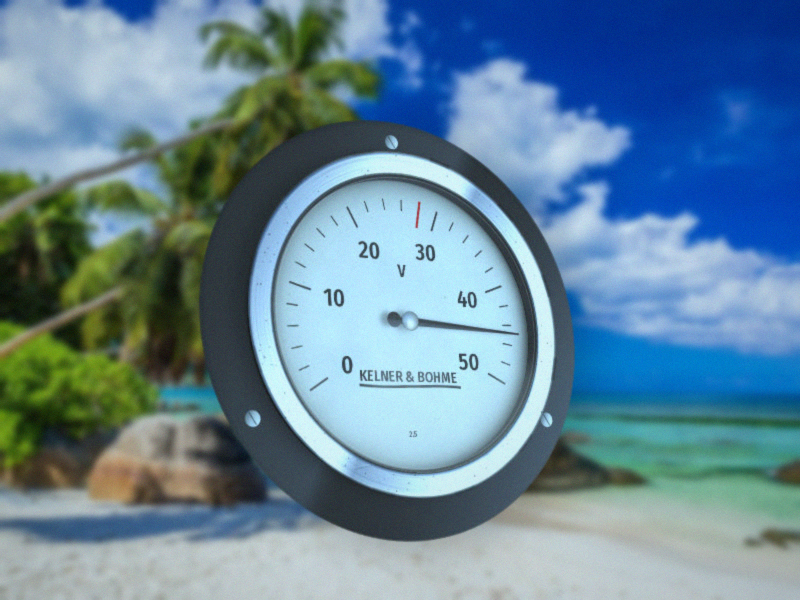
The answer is {"value": 45, "unit": "V"}
